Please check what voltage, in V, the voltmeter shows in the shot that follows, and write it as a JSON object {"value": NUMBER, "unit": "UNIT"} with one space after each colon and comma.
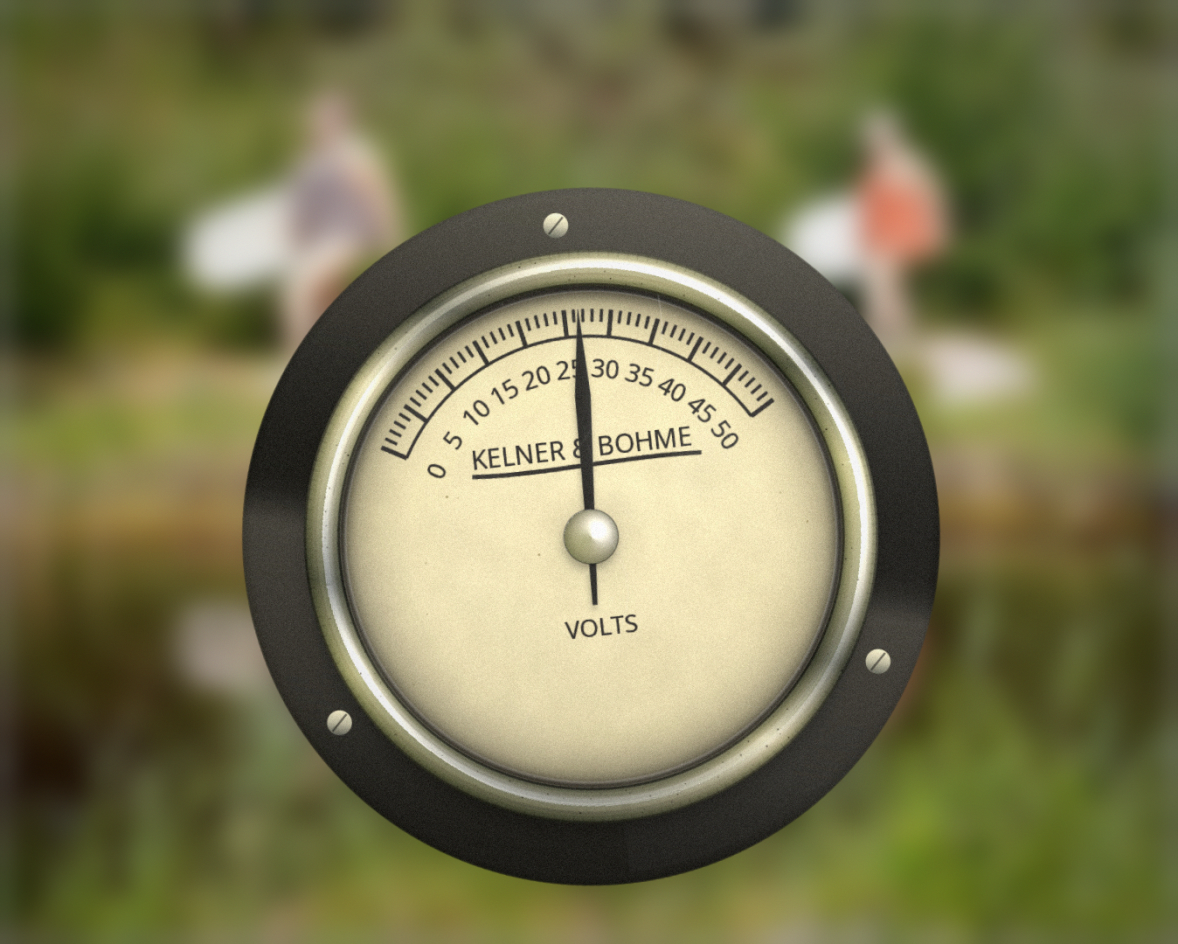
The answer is {"value": 26.5, "unit": "V"}
